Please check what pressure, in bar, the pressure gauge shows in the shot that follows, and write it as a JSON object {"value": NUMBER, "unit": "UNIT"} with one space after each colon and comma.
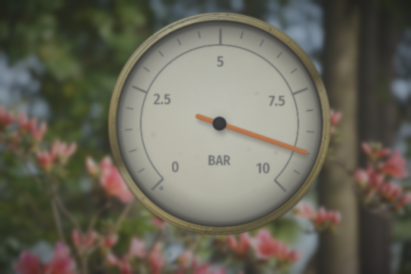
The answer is {"value": 9, "unit": "bar"}
